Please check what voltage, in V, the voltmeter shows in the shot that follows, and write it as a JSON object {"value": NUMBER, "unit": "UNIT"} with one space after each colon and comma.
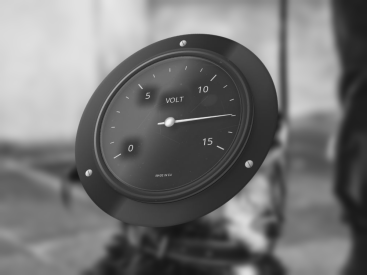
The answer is {"value": 13, "unit": "V"}
